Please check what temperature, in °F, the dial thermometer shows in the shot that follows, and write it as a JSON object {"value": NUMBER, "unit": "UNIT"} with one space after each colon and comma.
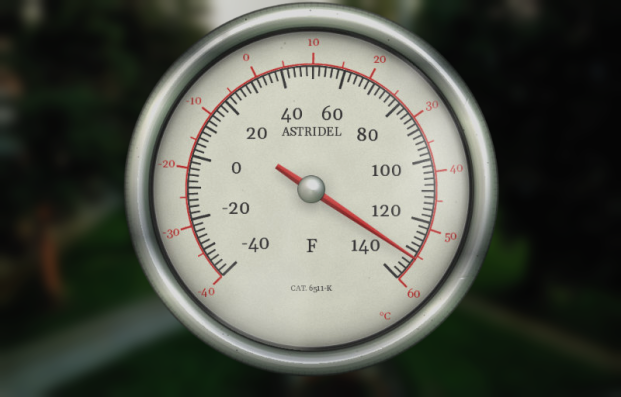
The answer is {"value": 132, "unit": "°F"}
